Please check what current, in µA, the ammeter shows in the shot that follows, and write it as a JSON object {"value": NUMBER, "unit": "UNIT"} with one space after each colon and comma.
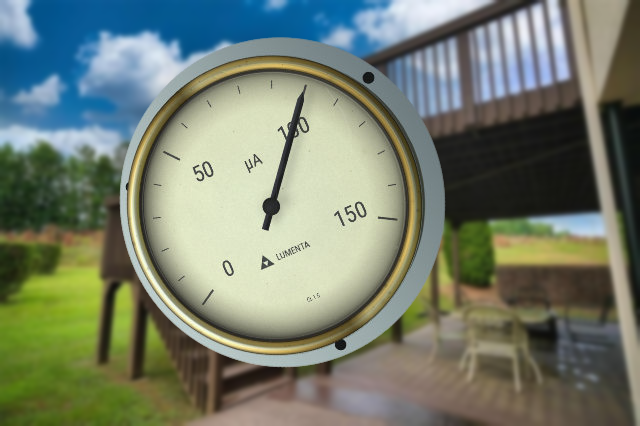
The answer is {"value": 100, "unit": "µA"}
